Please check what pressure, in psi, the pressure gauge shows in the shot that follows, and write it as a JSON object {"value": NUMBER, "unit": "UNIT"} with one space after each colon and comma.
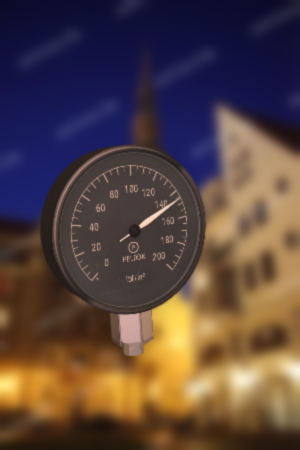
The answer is {"value": 145, "unit": "psi"}
